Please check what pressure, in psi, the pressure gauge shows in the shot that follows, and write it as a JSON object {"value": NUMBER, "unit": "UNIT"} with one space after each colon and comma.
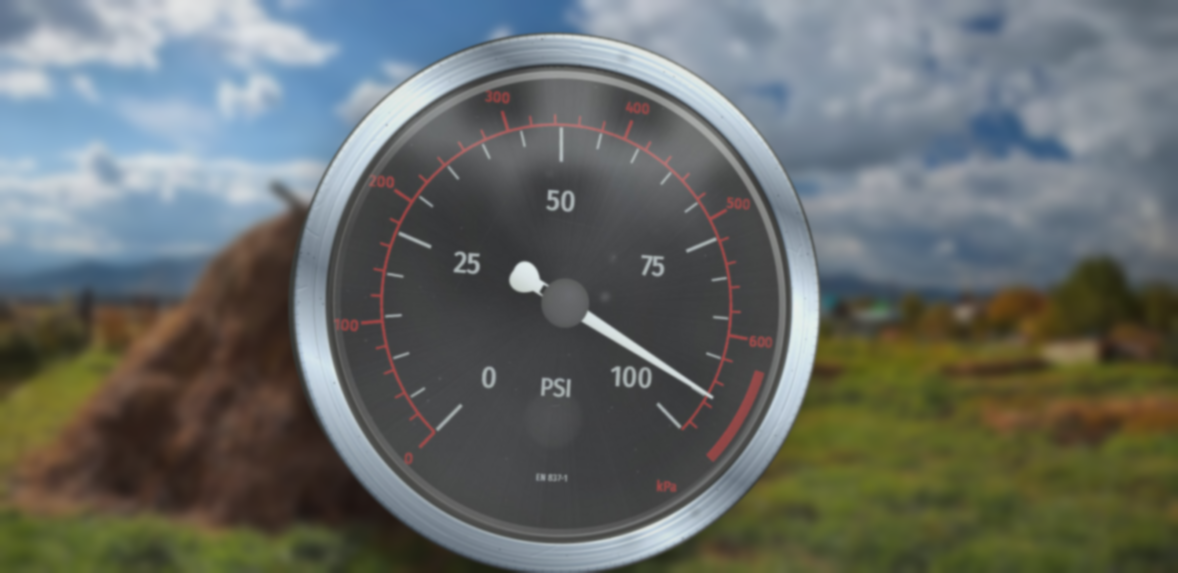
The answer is {"value": 95, "unit": "psi"}
